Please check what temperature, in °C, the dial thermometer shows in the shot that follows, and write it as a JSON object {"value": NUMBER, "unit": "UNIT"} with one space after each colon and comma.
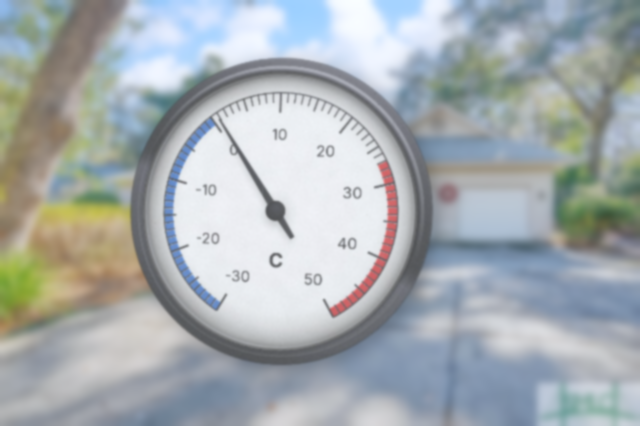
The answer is {"value": 1, "unit": "°C"}
